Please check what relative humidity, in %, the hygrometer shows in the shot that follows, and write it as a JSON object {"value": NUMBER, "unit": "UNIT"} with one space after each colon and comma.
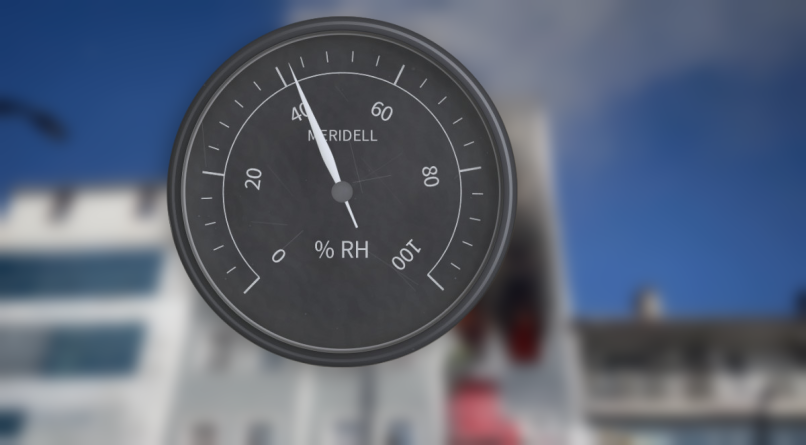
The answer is {"value": 42, "unit": "%"}
